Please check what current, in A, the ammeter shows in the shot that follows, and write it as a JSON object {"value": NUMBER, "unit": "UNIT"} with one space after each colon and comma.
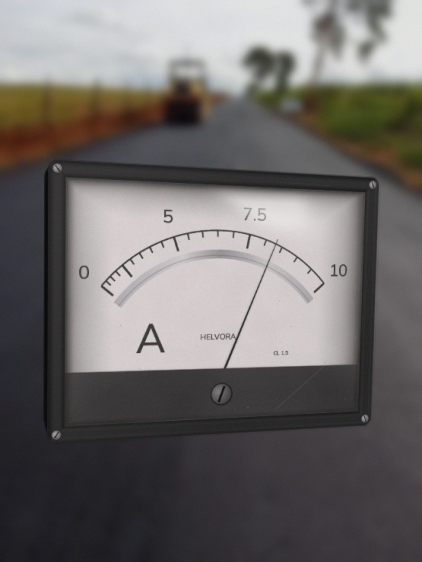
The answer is {"value": 8.25, "unit": "A"}
